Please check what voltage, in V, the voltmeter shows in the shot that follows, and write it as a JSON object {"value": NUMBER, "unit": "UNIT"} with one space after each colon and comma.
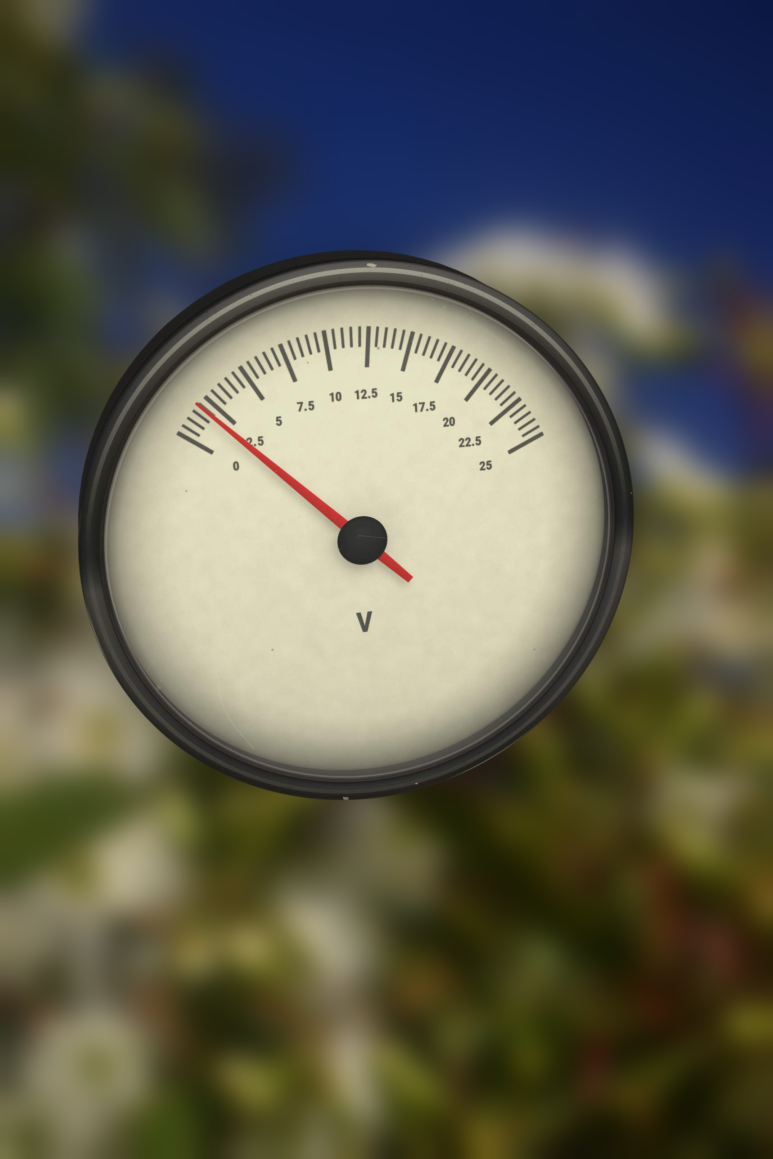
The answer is {"value": 2, "unit": "V"}
